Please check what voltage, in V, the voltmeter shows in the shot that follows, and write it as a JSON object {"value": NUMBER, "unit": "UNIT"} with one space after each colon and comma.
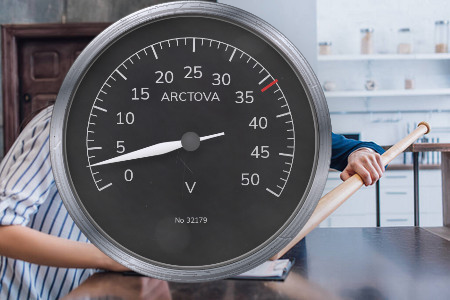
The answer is {"value": 3, "unit": "V"}
